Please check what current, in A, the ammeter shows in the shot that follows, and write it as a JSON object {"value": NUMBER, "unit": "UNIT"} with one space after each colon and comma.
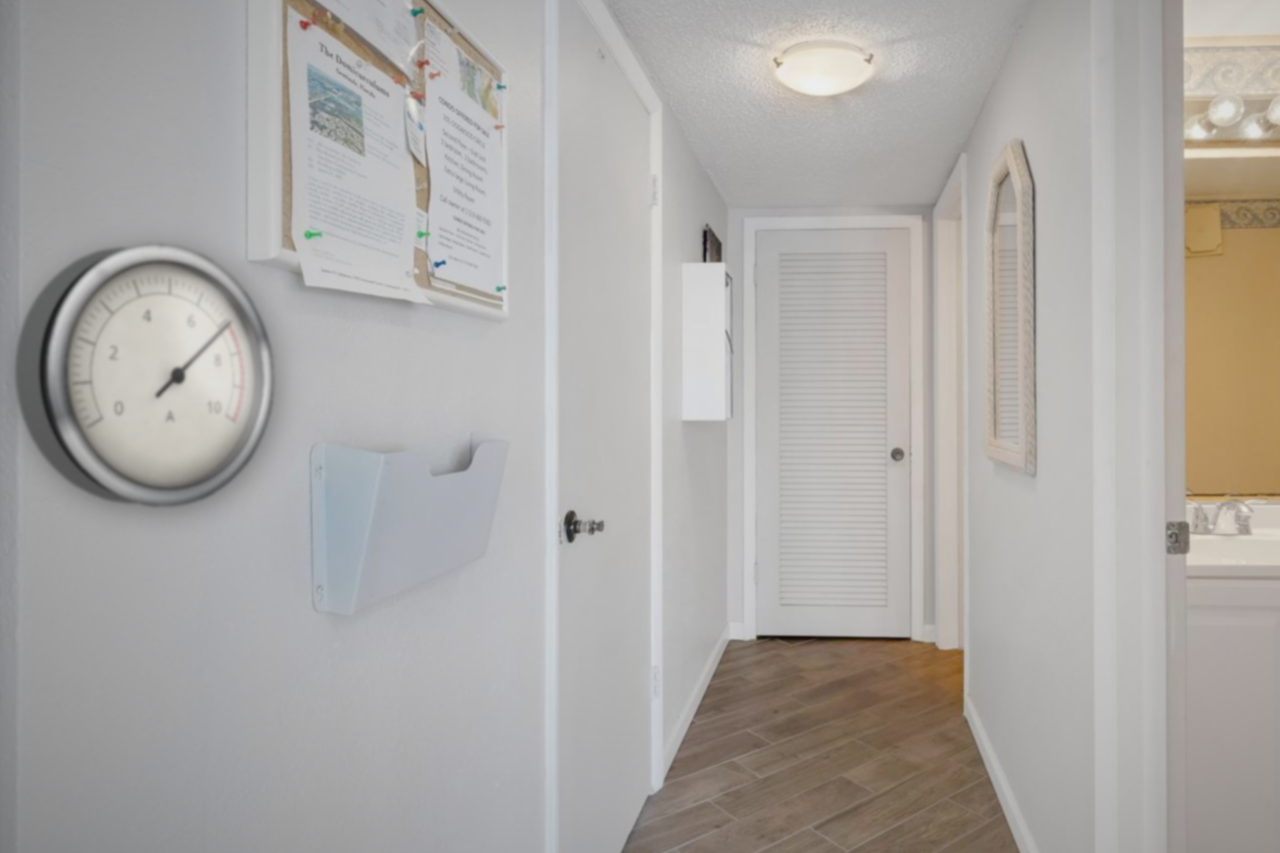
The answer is {"value": 7, "unit": "A"}
